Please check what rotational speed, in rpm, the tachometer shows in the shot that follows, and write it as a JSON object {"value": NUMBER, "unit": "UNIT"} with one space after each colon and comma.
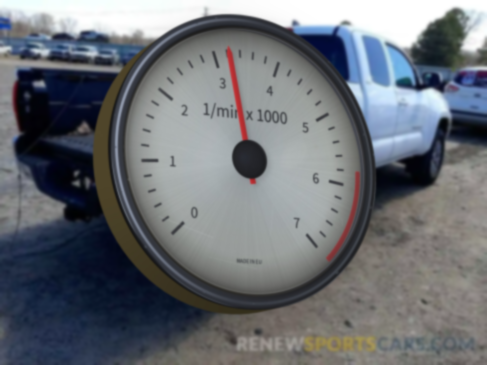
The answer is {"value": 3200, "unit": "rpm"}
